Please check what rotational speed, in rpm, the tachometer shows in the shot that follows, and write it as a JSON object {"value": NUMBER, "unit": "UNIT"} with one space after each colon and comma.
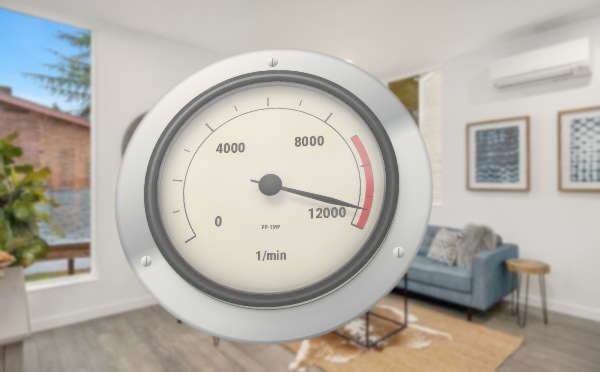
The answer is {"value": 11500, "unit": "rpm"}
